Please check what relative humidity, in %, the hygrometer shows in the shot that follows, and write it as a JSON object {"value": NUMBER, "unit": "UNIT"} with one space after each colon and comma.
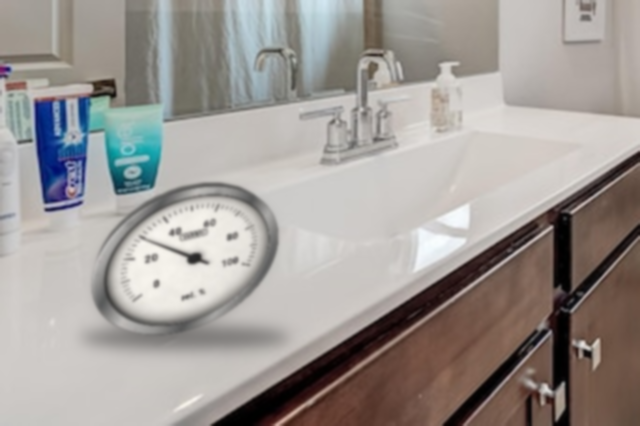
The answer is {"value": 30, "unit": "%"}
